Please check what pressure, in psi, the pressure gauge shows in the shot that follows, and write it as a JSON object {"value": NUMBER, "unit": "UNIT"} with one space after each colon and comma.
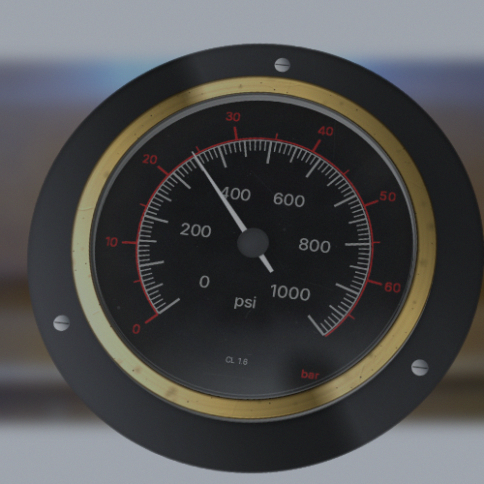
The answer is {"value": 350, "unit": "psi"}
